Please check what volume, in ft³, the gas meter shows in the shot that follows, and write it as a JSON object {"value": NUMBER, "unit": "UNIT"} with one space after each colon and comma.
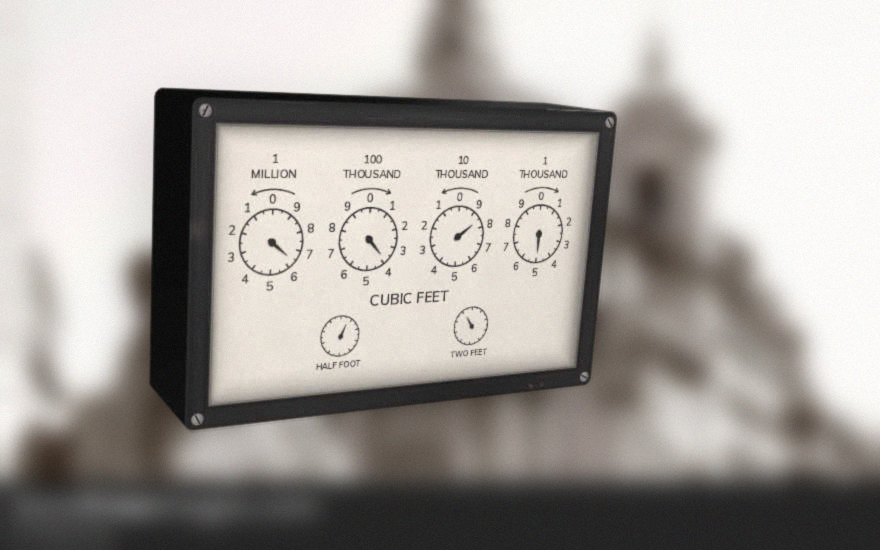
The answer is {"value": 638500, "unit": "ft³"}
